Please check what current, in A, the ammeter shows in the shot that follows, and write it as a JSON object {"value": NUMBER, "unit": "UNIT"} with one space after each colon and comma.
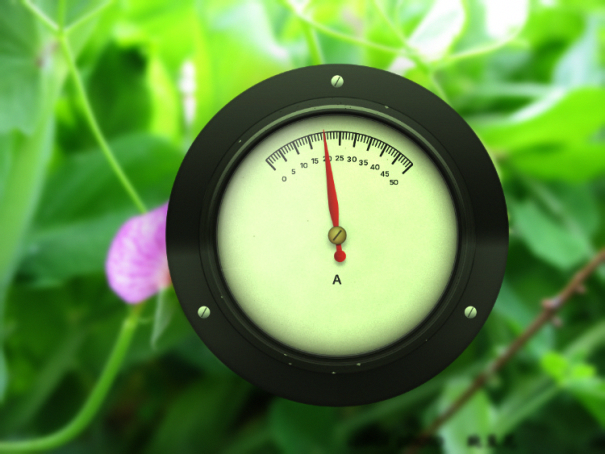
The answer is {"value": 20, "unit": "A"}
